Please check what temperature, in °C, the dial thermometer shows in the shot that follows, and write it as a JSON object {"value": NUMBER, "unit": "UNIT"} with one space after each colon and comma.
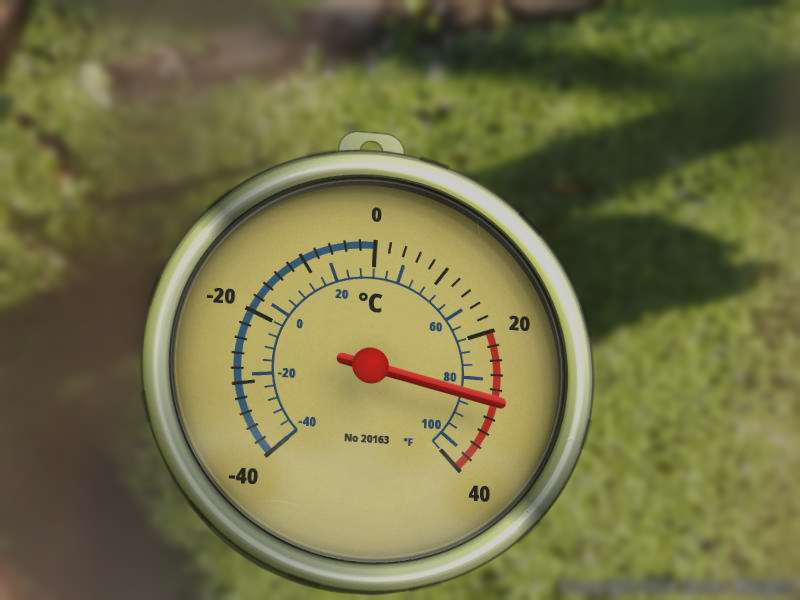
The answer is {"value": 30, "unit": "°C"}
